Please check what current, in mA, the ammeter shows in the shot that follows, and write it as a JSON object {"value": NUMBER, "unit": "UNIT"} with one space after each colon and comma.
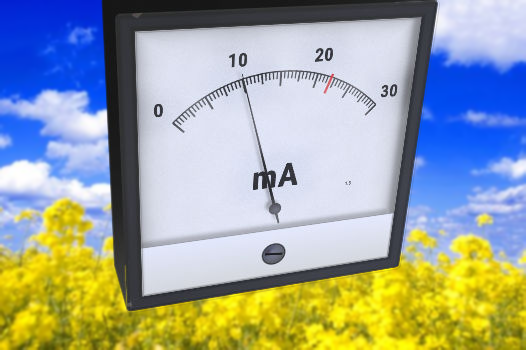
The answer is {"value": 10, "unit": "mA"}
